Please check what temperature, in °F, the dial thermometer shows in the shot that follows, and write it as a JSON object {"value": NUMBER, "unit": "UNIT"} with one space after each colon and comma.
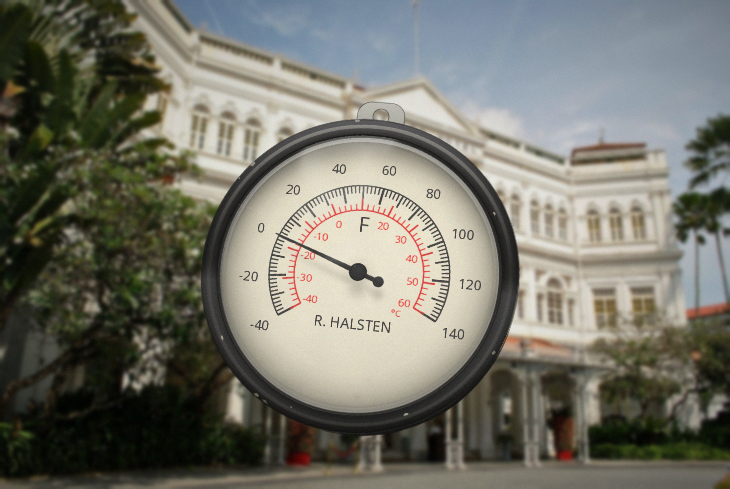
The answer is {"value": 0, "unit": "°F"}
